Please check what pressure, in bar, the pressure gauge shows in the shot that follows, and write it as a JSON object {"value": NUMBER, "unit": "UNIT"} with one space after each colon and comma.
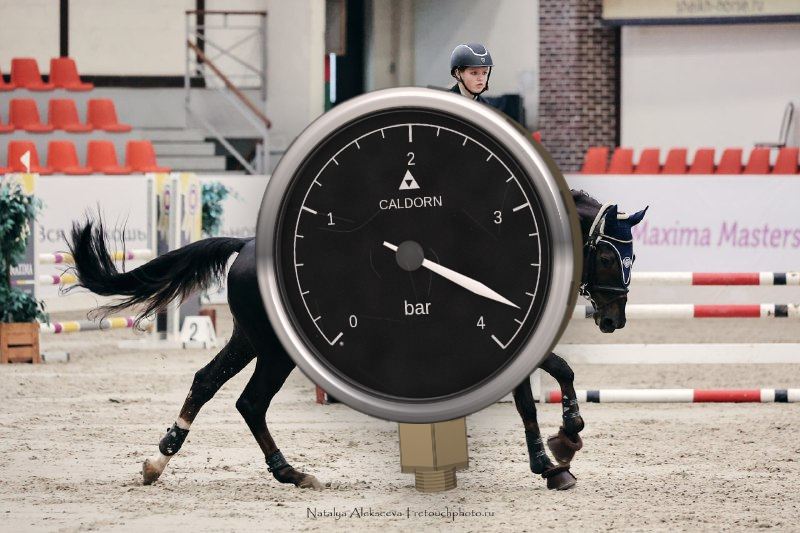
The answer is {"value": 3.7, "unit": "bar"}
